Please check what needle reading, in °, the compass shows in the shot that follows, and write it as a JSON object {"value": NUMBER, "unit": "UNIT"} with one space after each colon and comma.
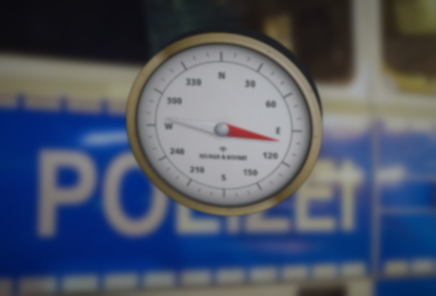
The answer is {"value": 100, "unit": "°"}
